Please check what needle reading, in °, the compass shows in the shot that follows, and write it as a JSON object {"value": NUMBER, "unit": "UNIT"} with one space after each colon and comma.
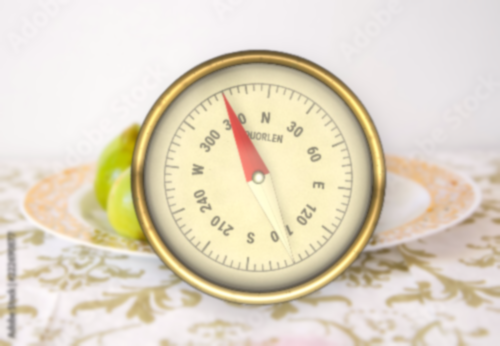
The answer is {"value": 330, "unit": "°"}
